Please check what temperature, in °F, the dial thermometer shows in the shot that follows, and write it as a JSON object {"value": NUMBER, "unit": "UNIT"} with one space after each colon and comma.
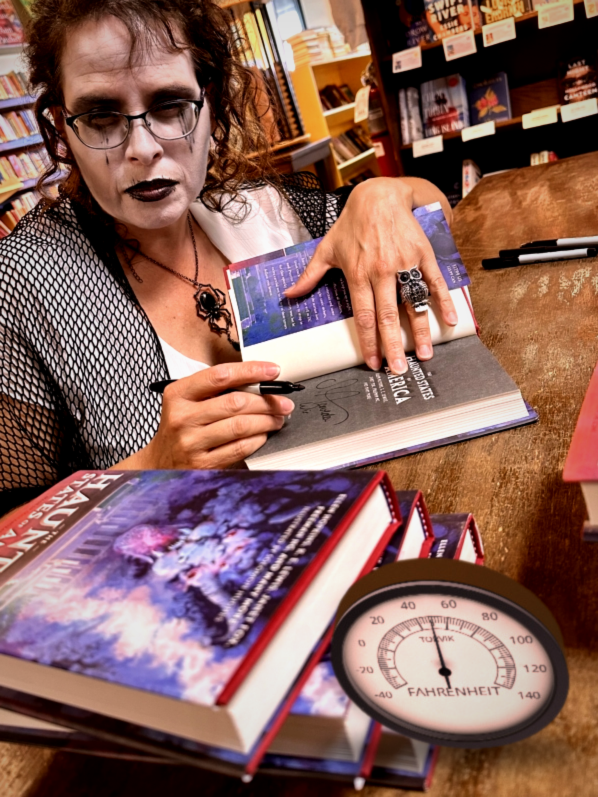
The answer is {"value": 50, "unit": "°F"}
